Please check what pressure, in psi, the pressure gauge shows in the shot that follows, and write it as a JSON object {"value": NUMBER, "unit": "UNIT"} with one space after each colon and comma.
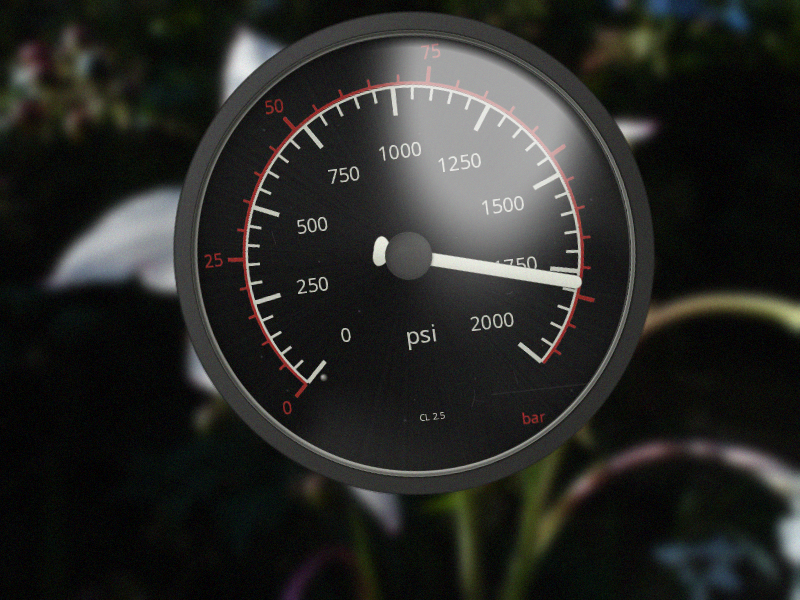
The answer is {"value": 1775, "unit": "psi"}
